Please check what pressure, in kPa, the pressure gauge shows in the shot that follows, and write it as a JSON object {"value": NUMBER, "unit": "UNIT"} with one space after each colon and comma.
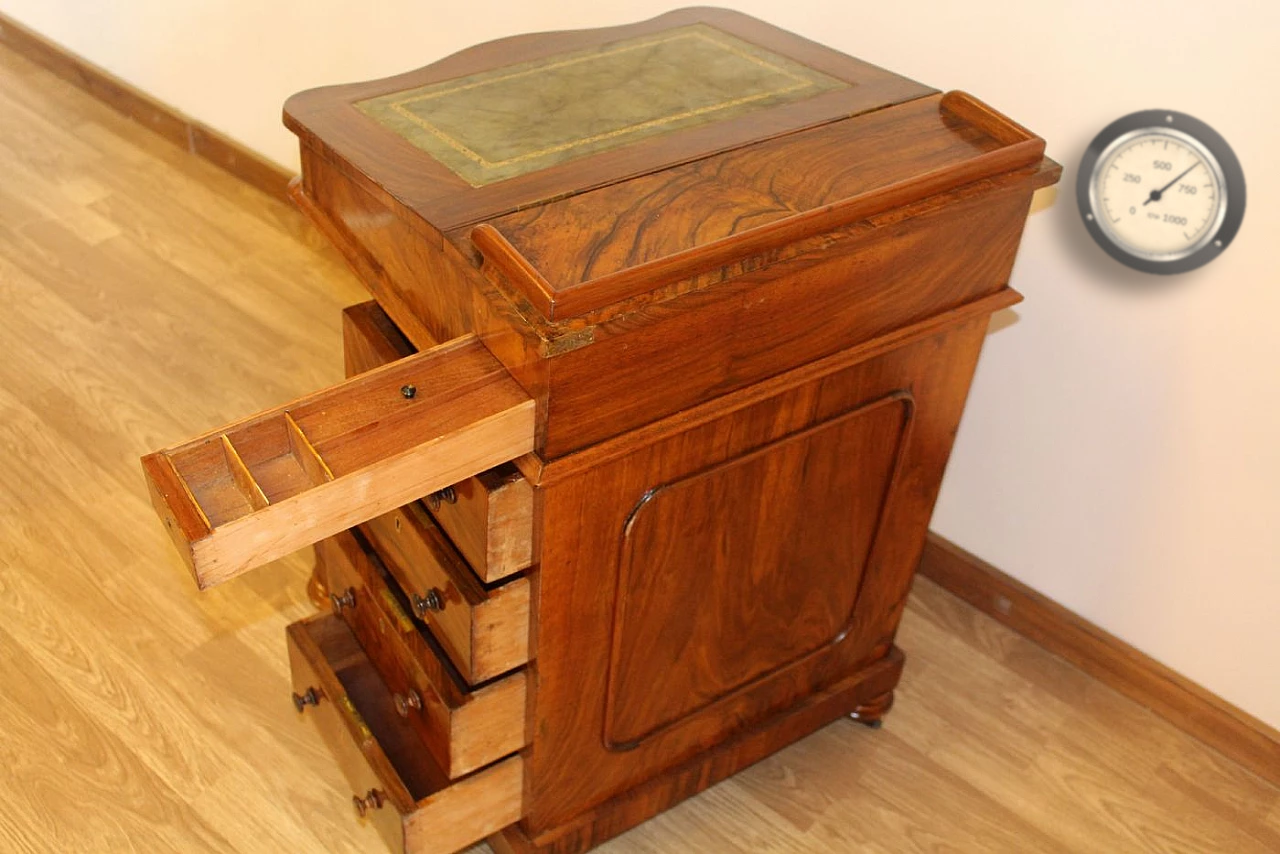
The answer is {"value": 650, "unit": "kPa"}
